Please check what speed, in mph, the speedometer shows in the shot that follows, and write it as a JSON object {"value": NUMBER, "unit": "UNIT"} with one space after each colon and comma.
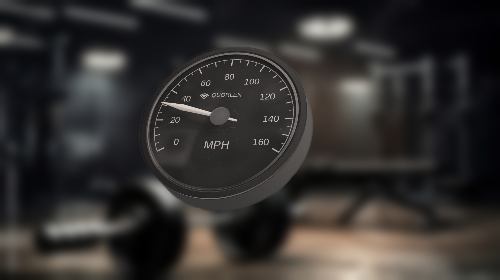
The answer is {"value": 30, "unit": "mph"}
